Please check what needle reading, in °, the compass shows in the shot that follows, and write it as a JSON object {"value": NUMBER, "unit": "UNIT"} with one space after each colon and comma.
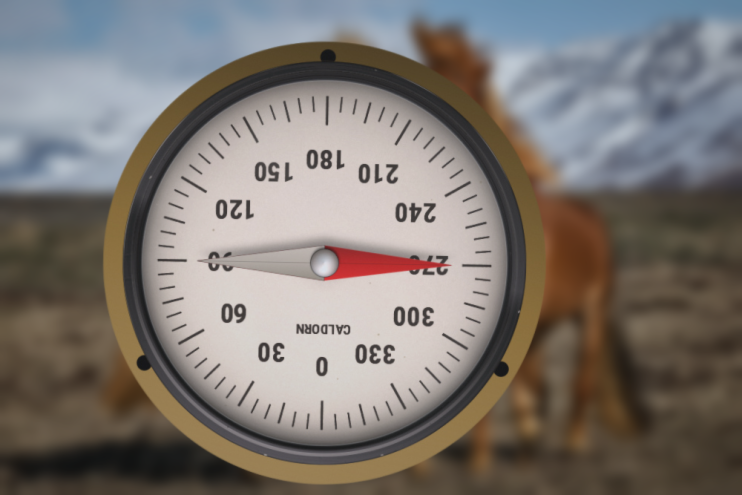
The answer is {"value": 270, "unit": "°"}
